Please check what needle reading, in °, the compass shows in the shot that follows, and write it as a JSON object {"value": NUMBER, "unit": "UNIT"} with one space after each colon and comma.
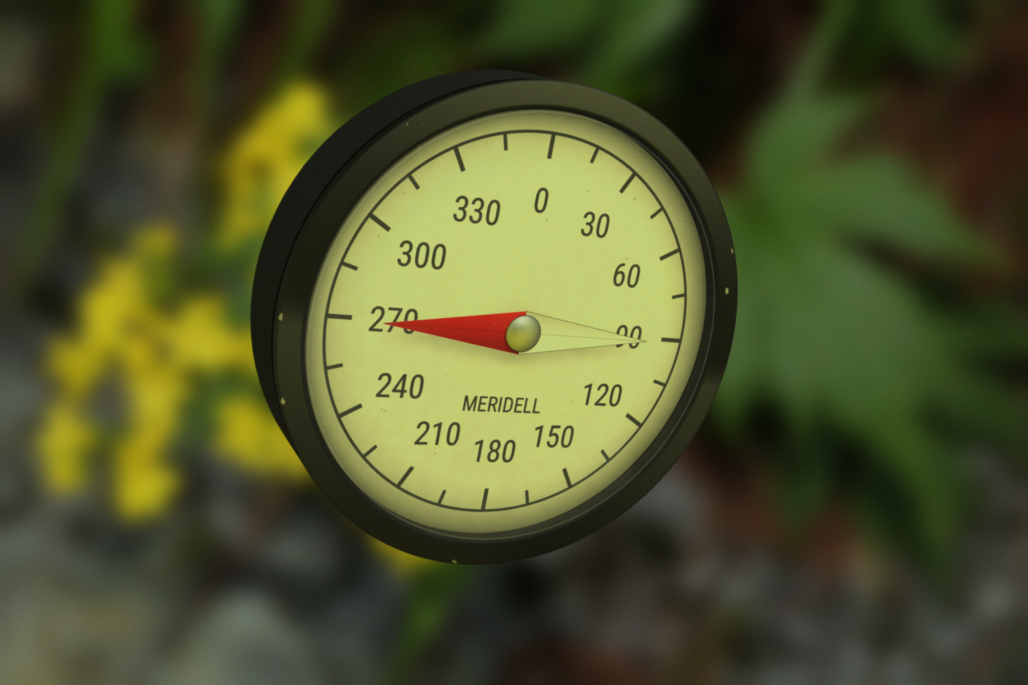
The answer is {"value": 270, "unit": "°"}
